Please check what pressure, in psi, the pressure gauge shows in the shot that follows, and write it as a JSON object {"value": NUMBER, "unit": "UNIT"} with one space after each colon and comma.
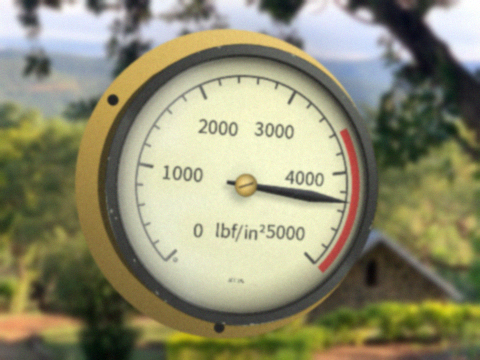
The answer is {"value": 4300, "unit": "psi"}
